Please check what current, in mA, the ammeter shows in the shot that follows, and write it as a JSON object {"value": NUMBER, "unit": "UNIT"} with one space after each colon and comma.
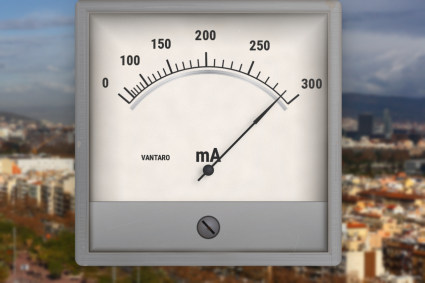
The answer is {"value": 290, "unit": "mA"}
